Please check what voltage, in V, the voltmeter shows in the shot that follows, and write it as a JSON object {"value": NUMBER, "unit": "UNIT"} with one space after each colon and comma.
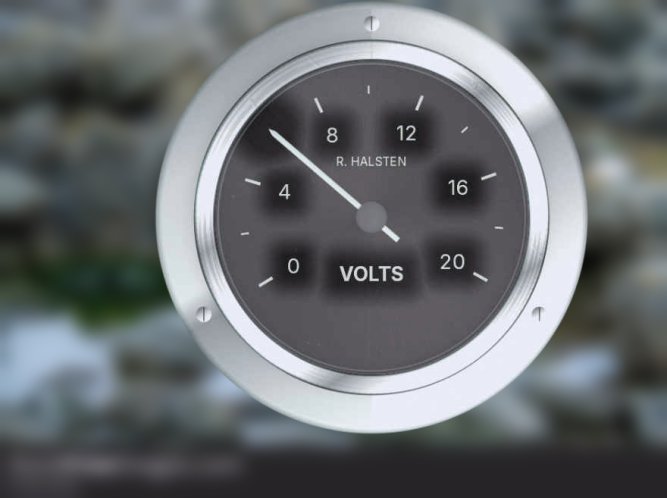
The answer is {"value": 6, "unit": "V"}
